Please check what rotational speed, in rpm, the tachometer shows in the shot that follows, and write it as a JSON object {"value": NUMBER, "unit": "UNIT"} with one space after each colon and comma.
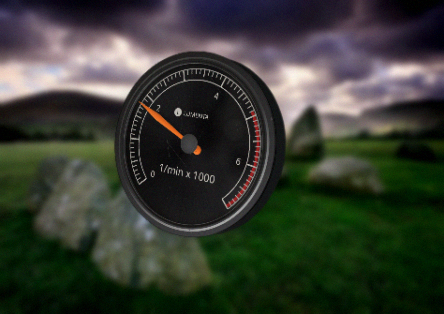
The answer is {"value": 1800, "unit": "rpm"}
